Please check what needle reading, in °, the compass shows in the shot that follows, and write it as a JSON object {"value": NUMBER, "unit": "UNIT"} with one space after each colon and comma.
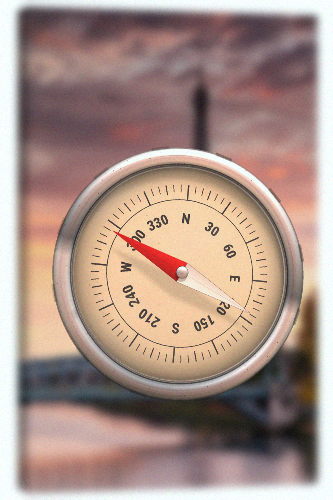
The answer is {"value": 295, "unit": "°"}
